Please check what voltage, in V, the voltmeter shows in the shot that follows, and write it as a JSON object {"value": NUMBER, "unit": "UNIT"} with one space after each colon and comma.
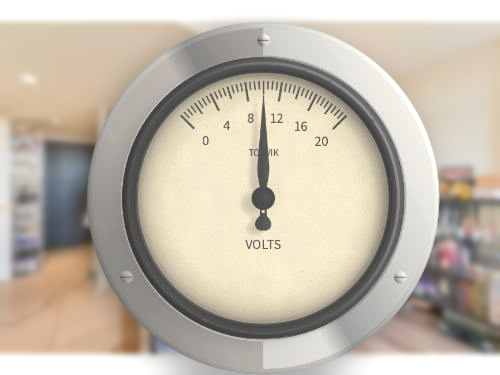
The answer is {"value": 10, "unit": "V"}
